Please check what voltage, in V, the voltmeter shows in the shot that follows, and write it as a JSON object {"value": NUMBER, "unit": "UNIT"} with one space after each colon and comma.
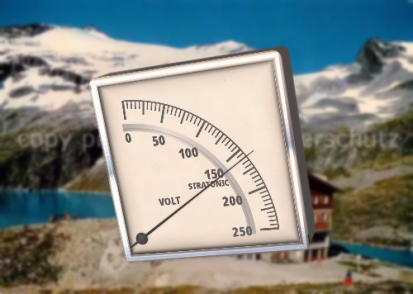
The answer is {"value": 160, "unit": "V"}
